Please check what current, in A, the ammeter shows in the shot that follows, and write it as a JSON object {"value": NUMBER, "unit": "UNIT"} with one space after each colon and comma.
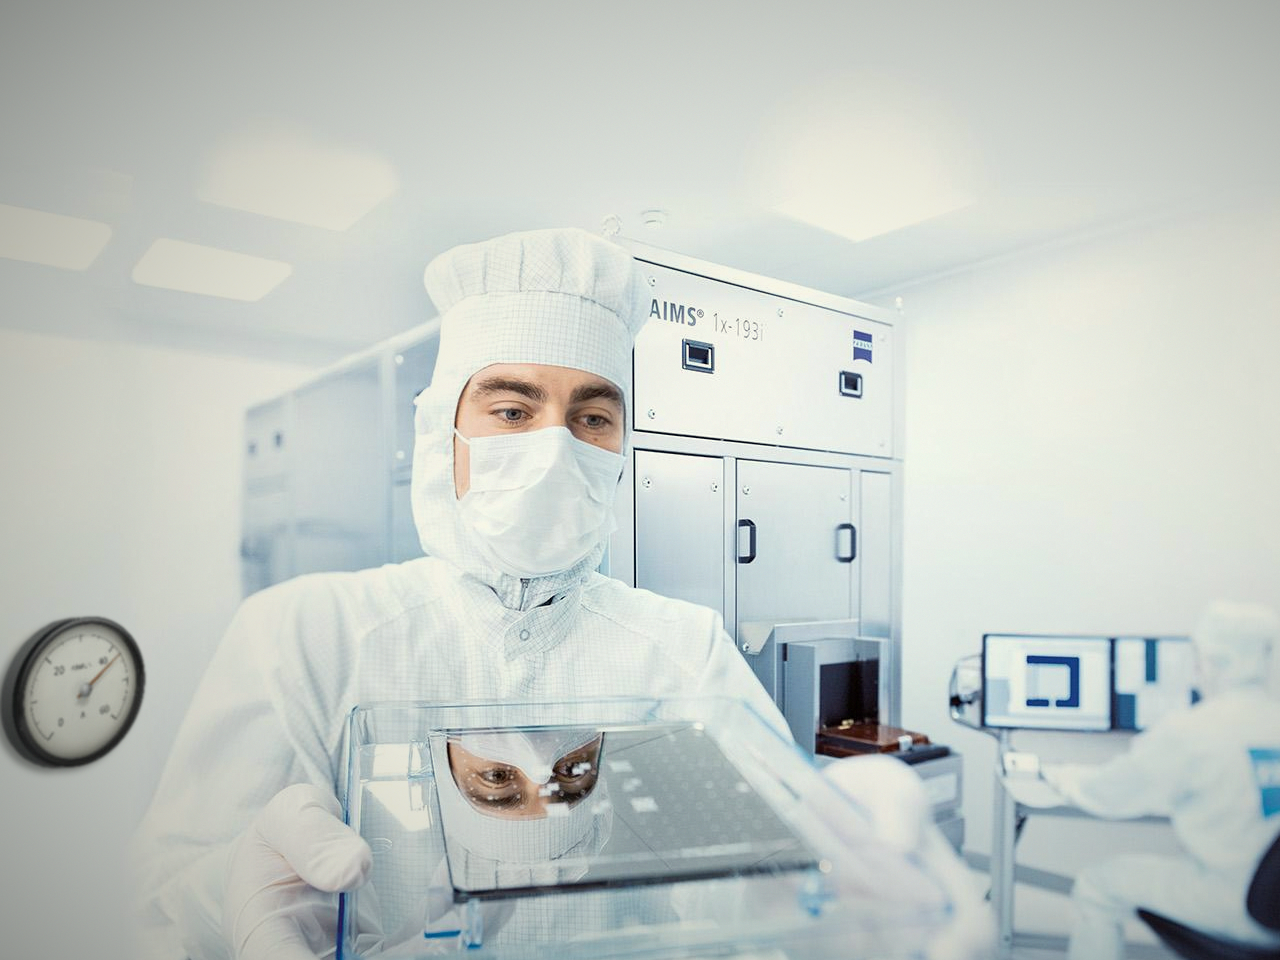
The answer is {"value": 42.5, "unit": "A"}
